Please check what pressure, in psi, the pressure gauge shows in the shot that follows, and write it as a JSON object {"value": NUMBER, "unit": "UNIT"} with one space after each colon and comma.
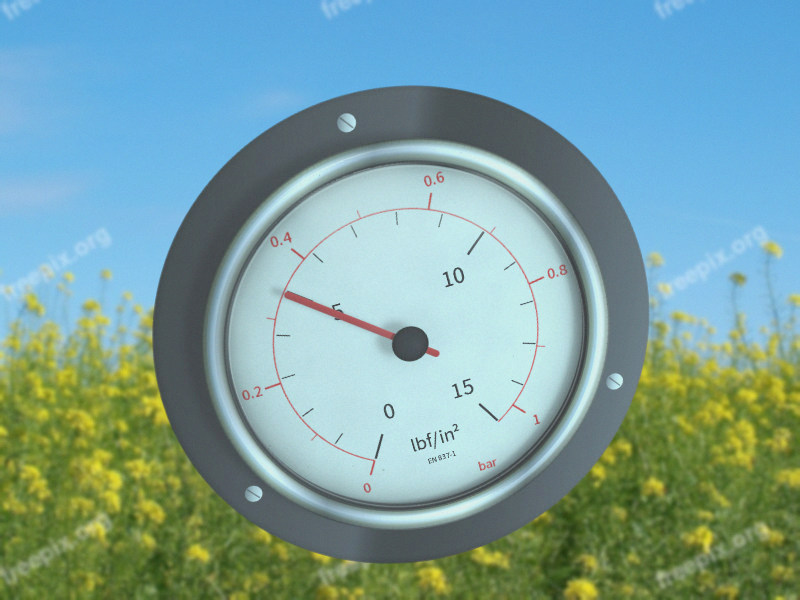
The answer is {"value": 5, "unit": "psi"}
